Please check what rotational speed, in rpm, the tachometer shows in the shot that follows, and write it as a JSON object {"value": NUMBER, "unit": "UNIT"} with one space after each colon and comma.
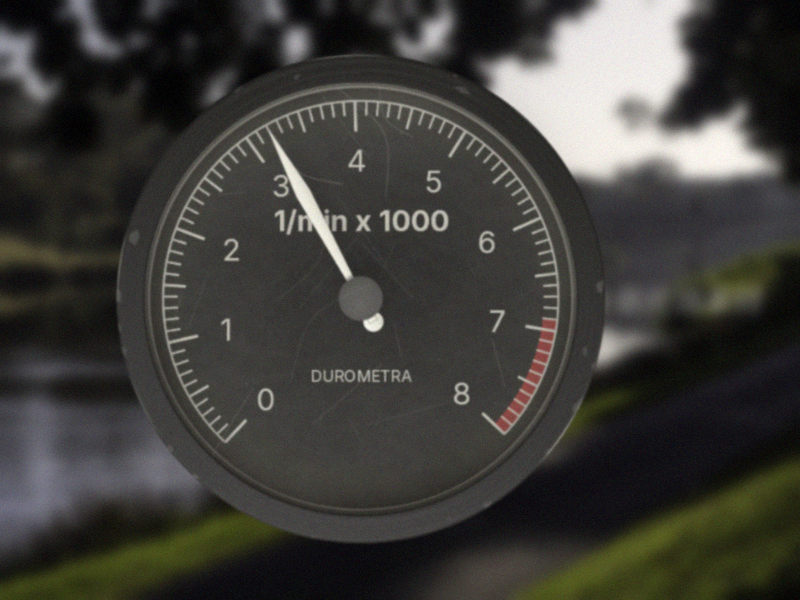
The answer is {"value": 3200, "unit": "rpm"}
